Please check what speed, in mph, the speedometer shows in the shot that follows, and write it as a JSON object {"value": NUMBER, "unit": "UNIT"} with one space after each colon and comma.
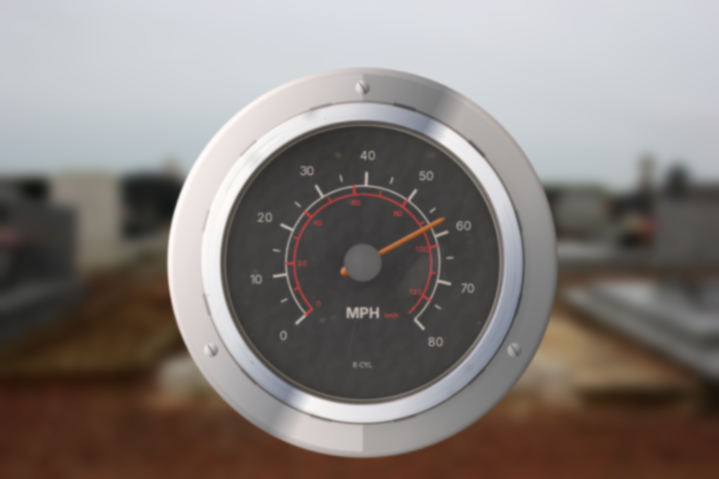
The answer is {"value": 57.5, "unit": "mph"}
